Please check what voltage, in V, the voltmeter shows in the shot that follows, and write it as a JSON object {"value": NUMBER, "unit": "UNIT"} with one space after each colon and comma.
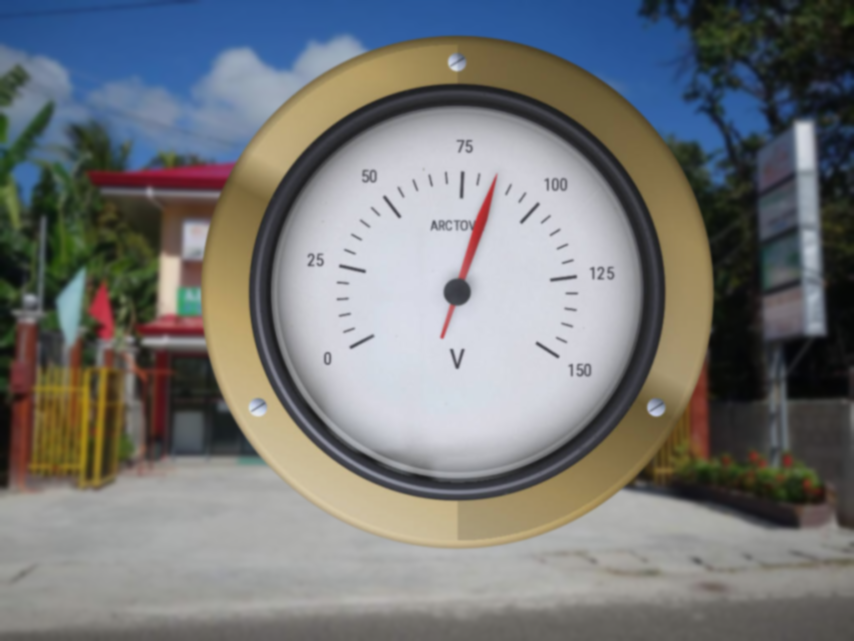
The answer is {"value": 85, "unit": "V"}
